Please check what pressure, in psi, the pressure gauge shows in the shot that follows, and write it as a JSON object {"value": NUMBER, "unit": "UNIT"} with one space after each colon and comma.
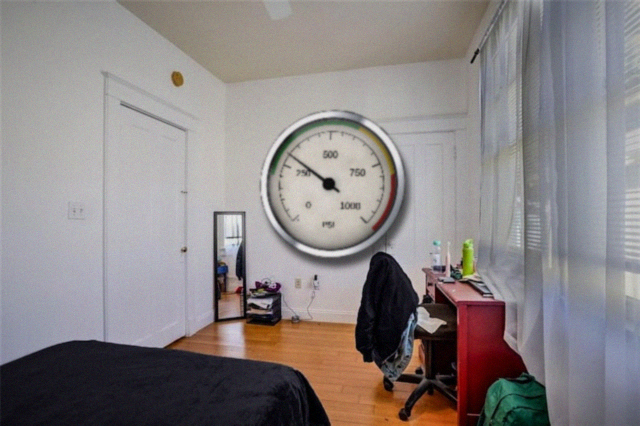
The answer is {"value": 300, "unit": "psi"}
